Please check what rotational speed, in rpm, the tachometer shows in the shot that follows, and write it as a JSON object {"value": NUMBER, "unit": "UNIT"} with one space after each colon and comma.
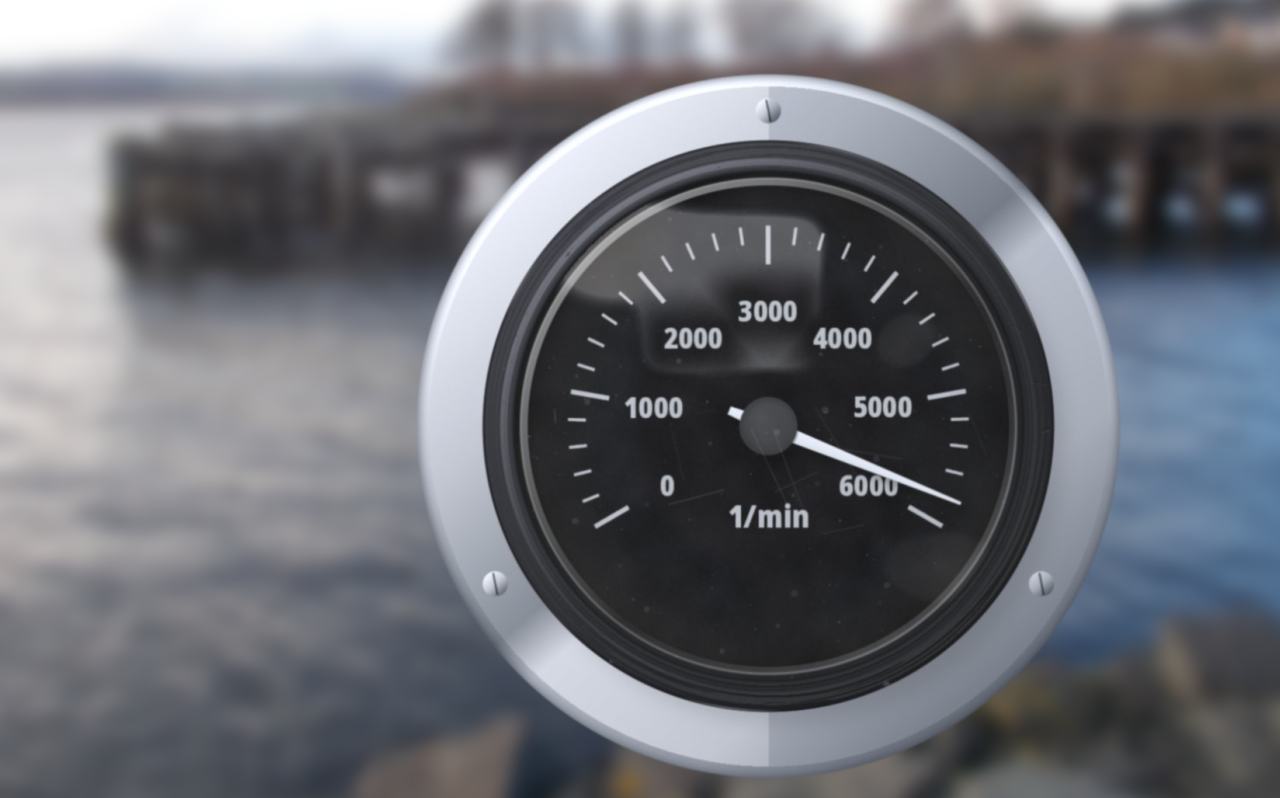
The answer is {"value": 5800, "unit": "rpm"}
